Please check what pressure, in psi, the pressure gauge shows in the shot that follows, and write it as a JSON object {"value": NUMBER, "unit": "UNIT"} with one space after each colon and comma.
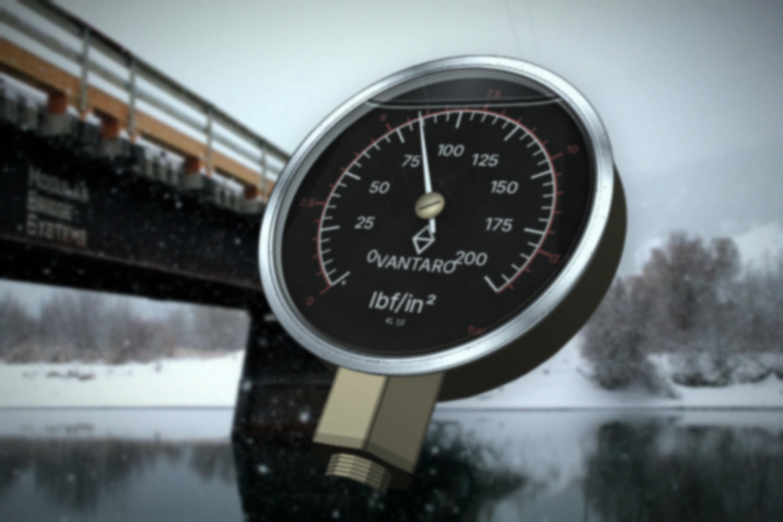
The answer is {"value": 85, "unit": "psi"}
